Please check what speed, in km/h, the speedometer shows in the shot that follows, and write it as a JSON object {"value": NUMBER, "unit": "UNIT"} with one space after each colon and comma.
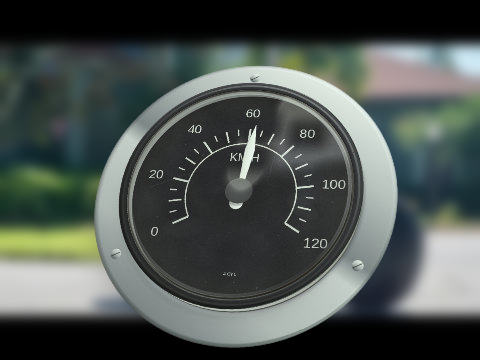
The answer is {"value": 62.5, "unit": "km/h"}
